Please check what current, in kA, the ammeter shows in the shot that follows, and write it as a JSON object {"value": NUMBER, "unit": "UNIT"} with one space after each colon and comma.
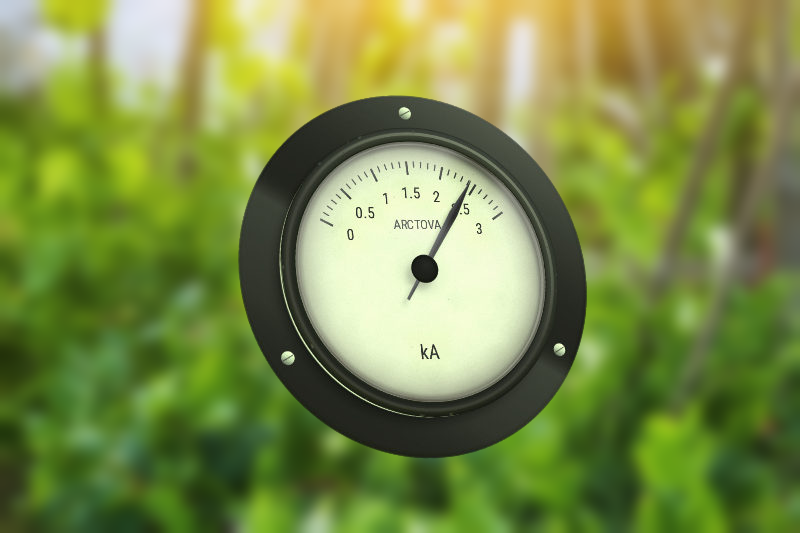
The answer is {"value": 2.4, "unit": "kA"}
